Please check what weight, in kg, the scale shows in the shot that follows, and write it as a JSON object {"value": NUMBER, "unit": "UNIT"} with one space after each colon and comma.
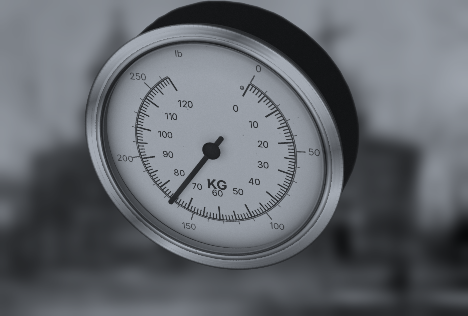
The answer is {"value": 75, "unit": "kg"}
